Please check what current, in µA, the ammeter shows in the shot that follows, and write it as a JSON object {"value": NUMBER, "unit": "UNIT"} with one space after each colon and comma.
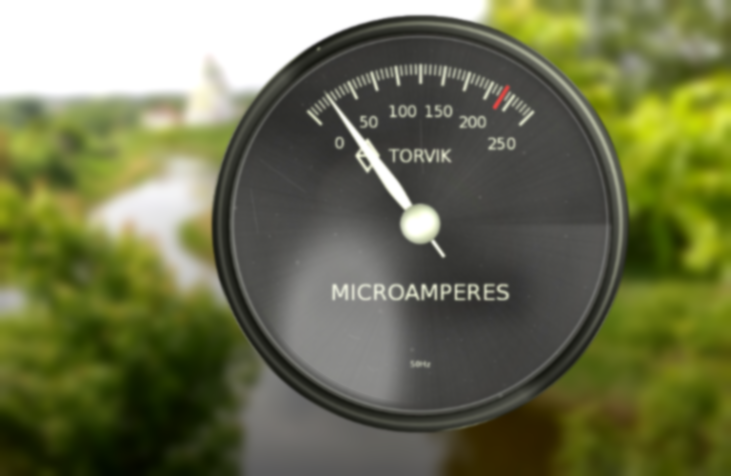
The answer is {"value": 25, "unit": "µA"}
